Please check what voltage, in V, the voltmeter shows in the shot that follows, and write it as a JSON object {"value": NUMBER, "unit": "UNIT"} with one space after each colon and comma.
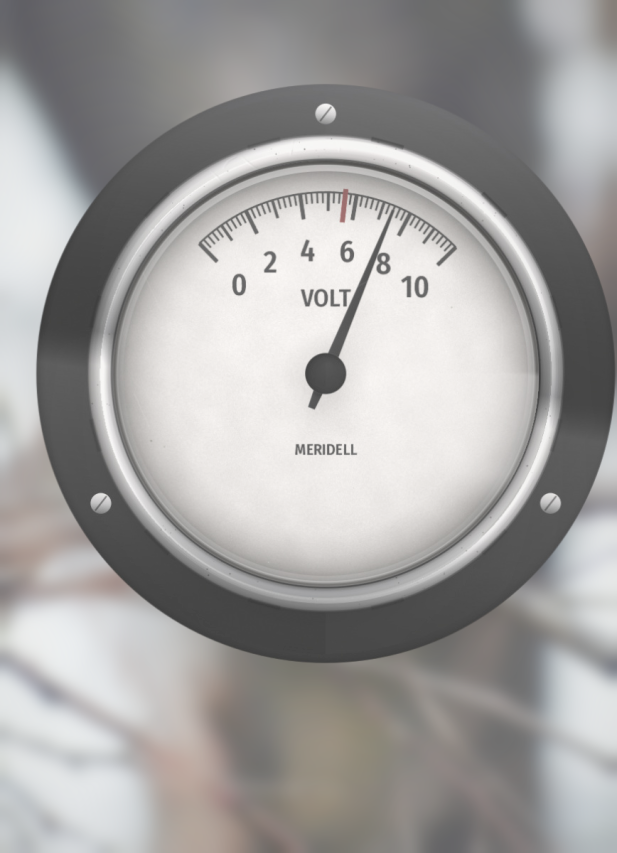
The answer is {"value": 7.4, "unit": "V"}
